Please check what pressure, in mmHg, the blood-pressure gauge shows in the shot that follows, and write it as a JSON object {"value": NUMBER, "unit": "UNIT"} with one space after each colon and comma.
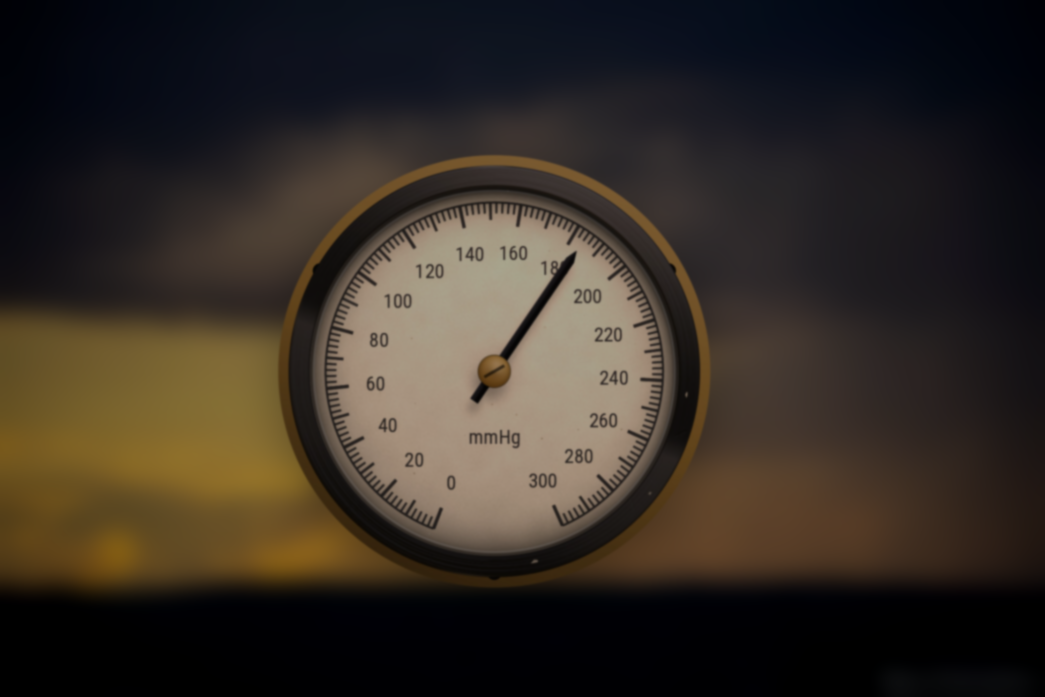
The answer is {"value": 184, "unit": "mmHg"}
